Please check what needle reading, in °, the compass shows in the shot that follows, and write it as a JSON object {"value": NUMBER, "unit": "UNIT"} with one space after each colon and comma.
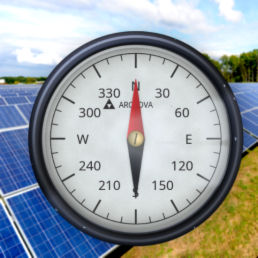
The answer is {"value": 0, "unit": "°"}
